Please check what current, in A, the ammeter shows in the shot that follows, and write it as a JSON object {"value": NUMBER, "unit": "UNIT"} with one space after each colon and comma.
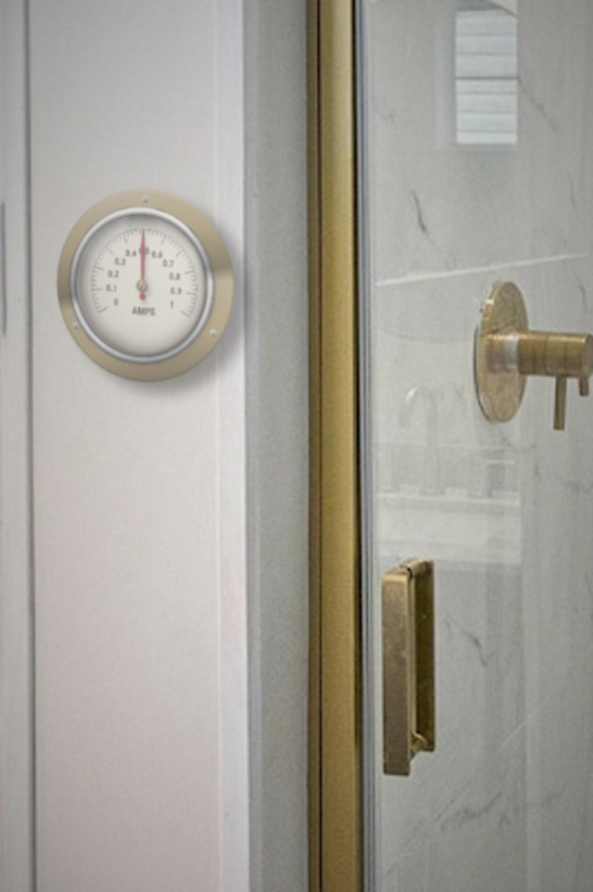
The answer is {"value": 0.5, "unit": "A"}
